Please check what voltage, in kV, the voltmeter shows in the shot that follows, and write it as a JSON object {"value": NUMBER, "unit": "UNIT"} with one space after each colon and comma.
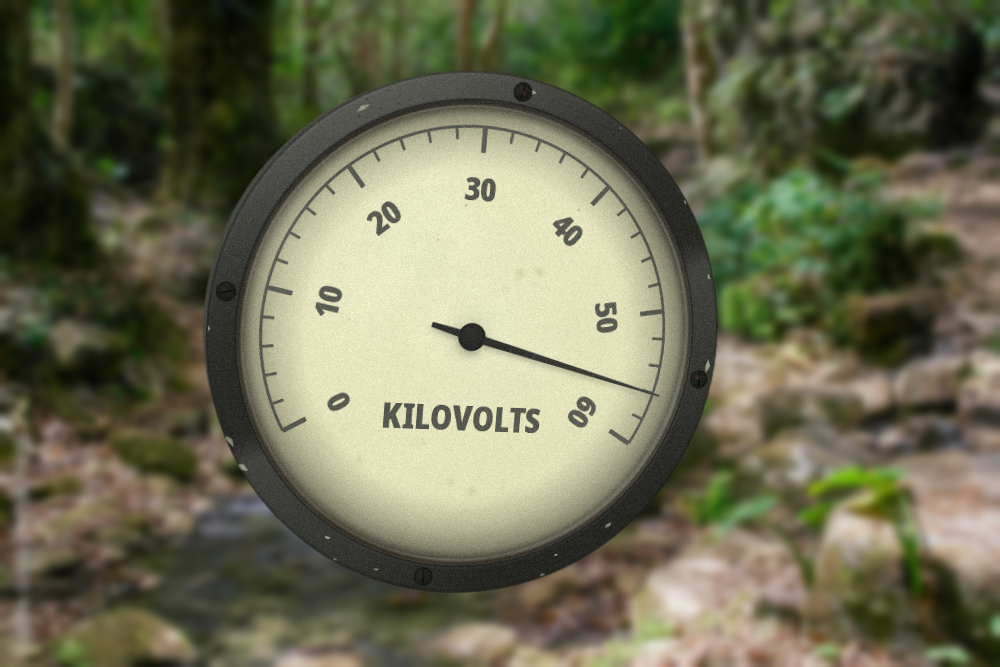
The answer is {"value": 56, "unit": "kV"}
